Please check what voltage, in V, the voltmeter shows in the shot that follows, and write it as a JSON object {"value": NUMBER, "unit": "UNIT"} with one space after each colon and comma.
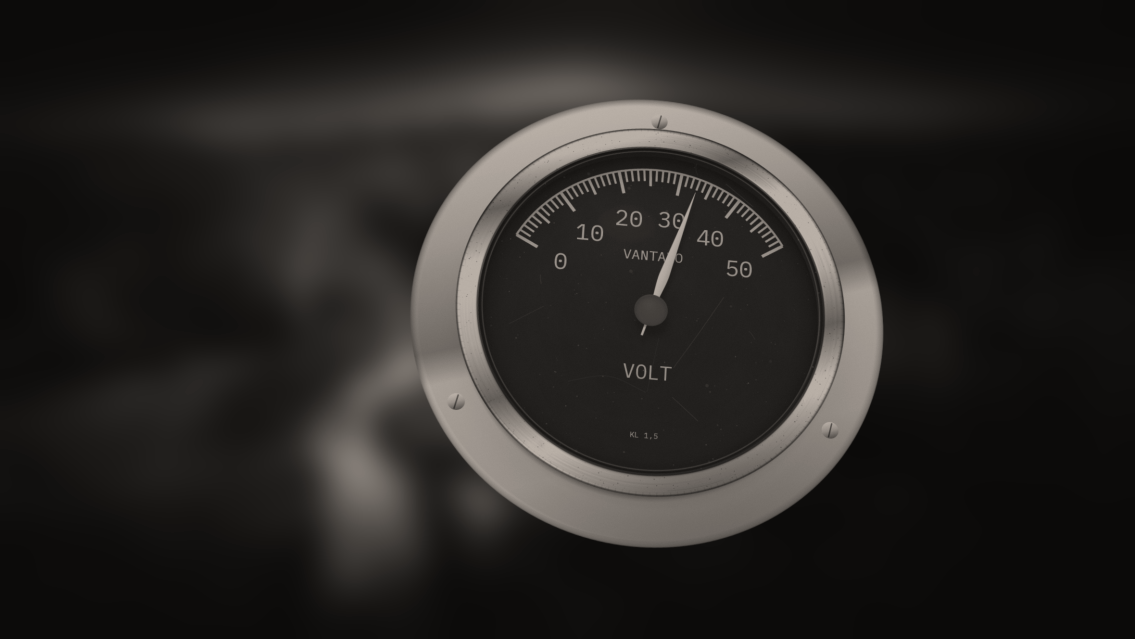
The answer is {"value": 33, "unit": "V"}
